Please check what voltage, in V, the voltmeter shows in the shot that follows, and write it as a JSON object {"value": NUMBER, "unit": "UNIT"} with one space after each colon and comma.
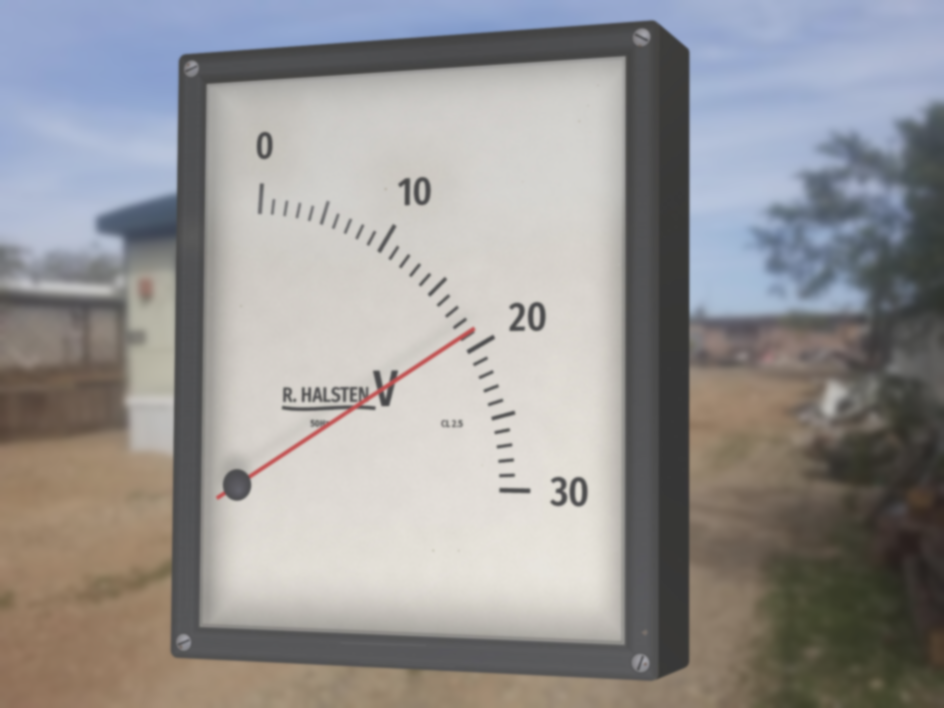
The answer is {"value": 19, "unit": "V"}
